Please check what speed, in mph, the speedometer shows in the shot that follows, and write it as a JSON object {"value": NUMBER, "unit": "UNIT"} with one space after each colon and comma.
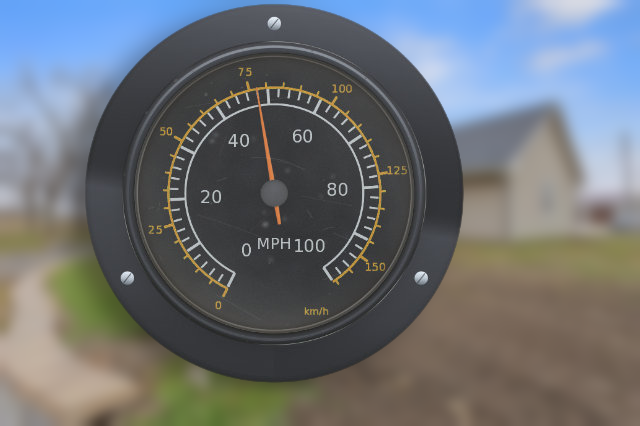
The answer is {"value": 48, "unit": "mph"}
